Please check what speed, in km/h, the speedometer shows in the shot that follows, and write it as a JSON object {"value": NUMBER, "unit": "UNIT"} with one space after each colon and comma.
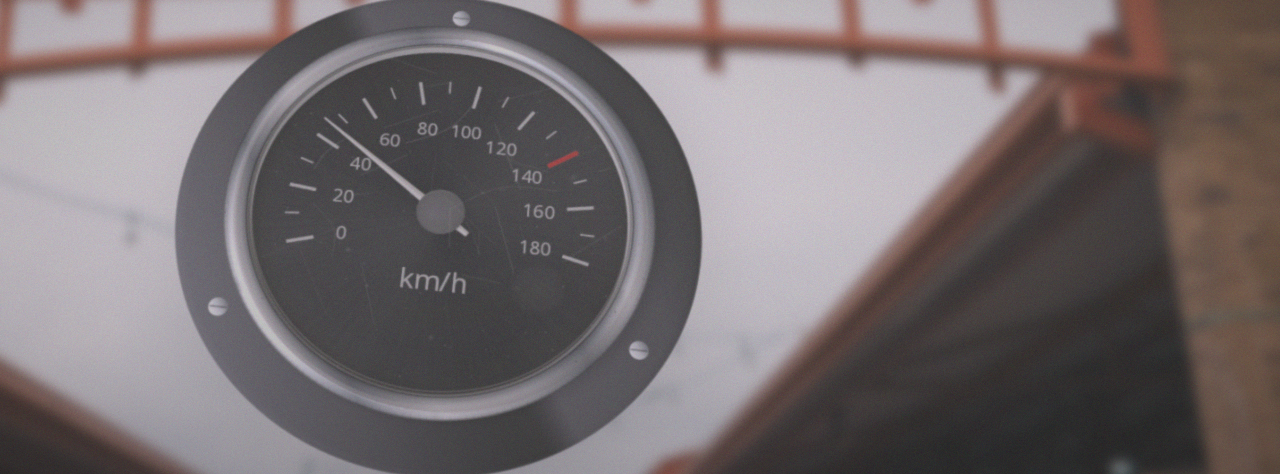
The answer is {"value": 45, "unit": "km/h"}
